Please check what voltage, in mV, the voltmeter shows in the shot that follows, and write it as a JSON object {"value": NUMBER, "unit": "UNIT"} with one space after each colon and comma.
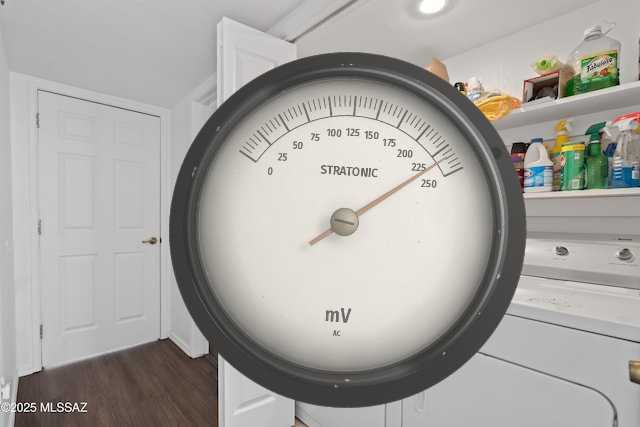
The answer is {"value": 235, "unit": "mV"}
